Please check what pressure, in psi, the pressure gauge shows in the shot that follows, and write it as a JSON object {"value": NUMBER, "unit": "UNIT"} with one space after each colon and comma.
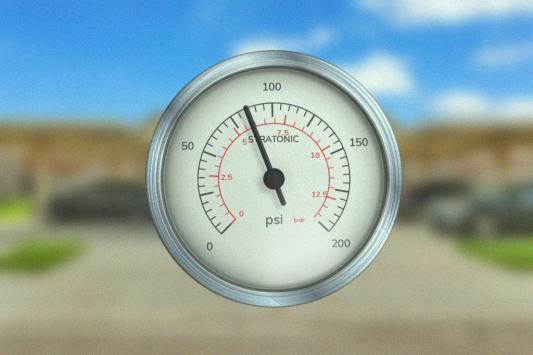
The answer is {"value": 85, "unit": "psi"}
